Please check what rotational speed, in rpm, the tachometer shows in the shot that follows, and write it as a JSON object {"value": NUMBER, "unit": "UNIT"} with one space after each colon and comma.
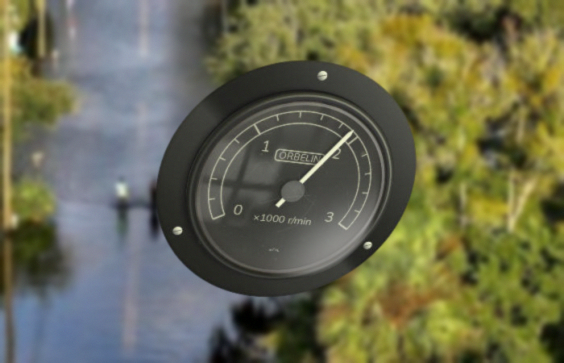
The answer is {"value": 1900, "unit": "rpm"}
